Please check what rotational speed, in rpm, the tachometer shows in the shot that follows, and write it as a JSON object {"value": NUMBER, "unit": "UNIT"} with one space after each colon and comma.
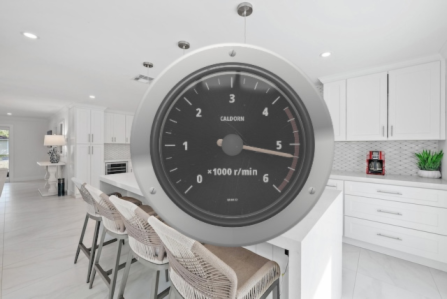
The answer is {"value": 5250, "unit": "rpm"}
